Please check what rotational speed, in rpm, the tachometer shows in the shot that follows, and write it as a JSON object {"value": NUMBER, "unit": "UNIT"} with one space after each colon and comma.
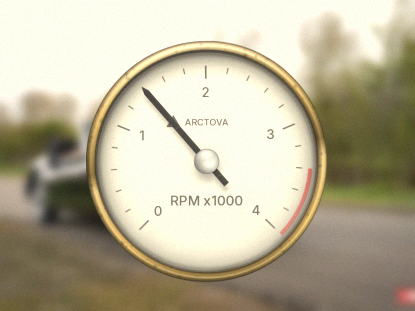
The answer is {"value": 1400, "unit": "rpm"}
